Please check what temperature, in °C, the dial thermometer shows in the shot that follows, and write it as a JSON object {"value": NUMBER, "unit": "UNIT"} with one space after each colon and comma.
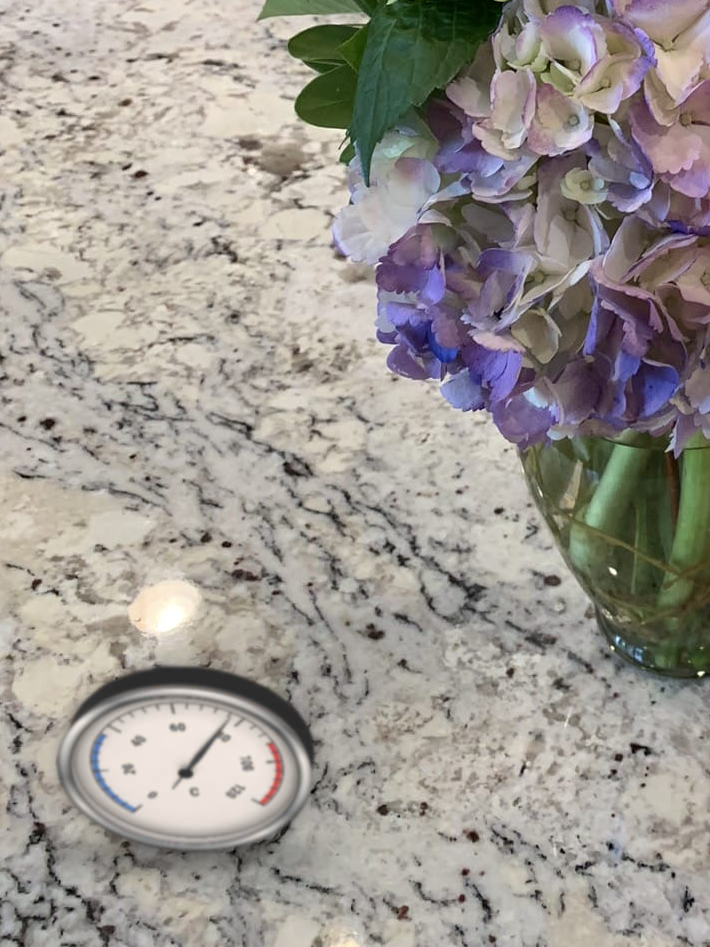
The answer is {"value": 76, "unit": "°C"}
